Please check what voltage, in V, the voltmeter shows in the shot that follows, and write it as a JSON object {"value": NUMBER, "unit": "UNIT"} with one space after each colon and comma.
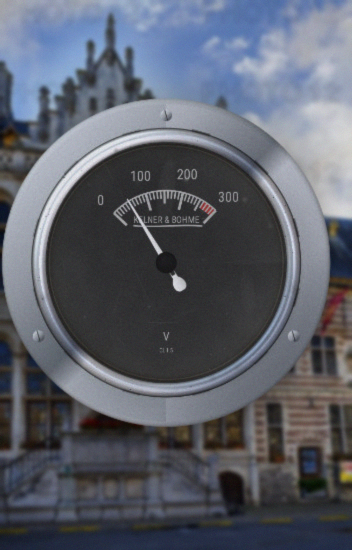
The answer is {"value": 50, "unit": "V"}
